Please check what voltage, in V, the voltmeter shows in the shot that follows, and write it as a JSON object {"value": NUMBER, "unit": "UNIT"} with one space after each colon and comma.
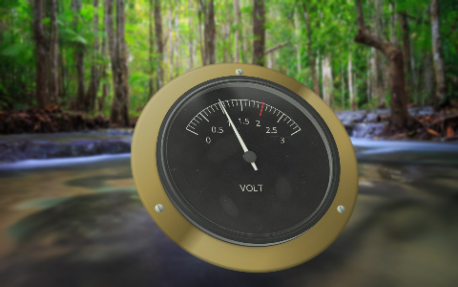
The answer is {"value": 1, "unit": "V"}
